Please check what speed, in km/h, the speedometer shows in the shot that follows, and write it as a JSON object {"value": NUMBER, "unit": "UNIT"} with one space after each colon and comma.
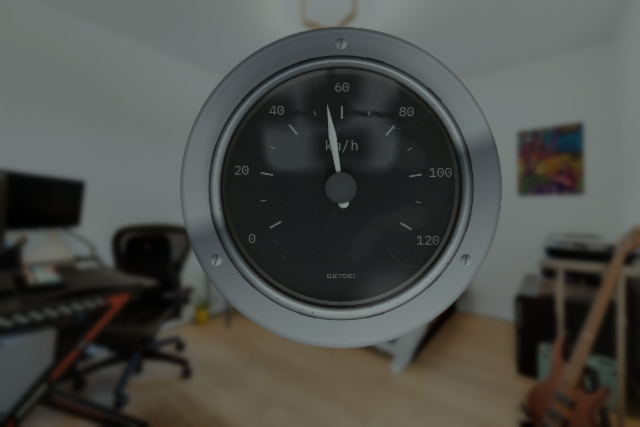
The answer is {"value": 55, "unit": "km/h"}
